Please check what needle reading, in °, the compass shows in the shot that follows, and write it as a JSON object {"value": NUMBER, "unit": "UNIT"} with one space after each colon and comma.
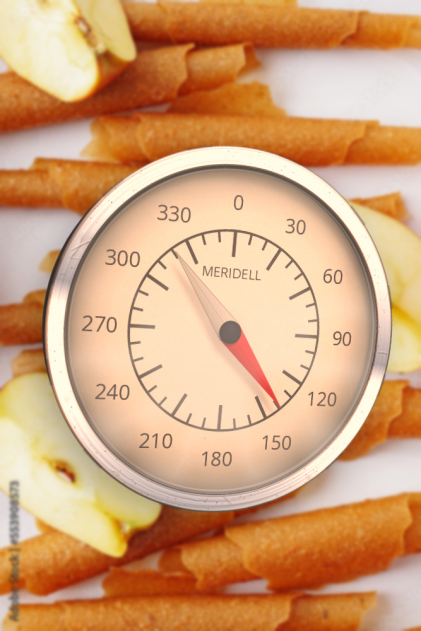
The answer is {"value": 140, "unit": "°"}
